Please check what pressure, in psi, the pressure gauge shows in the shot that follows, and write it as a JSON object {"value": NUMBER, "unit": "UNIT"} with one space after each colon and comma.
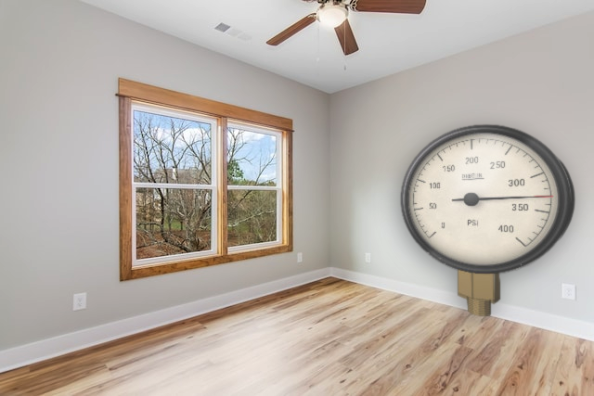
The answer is {"value": 330, "unit": "psi"}
